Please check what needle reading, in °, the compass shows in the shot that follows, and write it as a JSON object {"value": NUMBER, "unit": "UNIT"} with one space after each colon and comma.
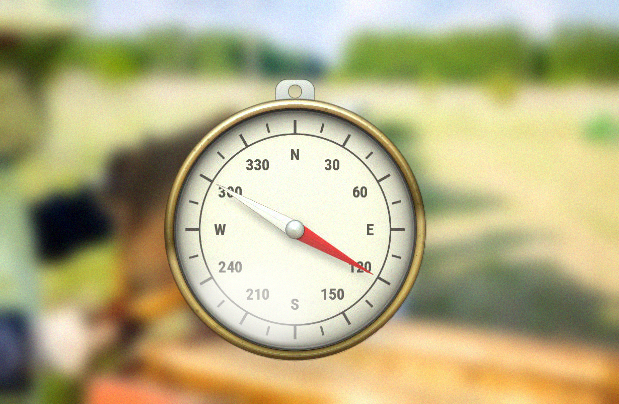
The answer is {"value": 120, "unit": "°"}
